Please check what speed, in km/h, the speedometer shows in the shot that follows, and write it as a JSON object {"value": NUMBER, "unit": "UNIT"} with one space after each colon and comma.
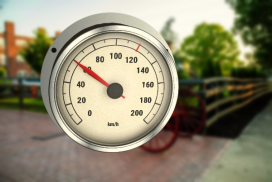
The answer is {"value": 60, "unit": "km/h"}
